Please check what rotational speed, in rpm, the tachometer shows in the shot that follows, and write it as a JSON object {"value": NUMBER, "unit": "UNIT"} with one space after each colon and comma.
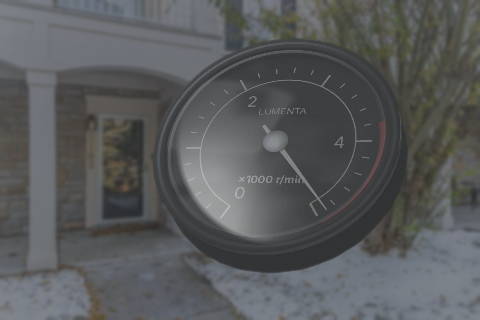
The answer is {"value": 4900, "unit": "rpm"}
